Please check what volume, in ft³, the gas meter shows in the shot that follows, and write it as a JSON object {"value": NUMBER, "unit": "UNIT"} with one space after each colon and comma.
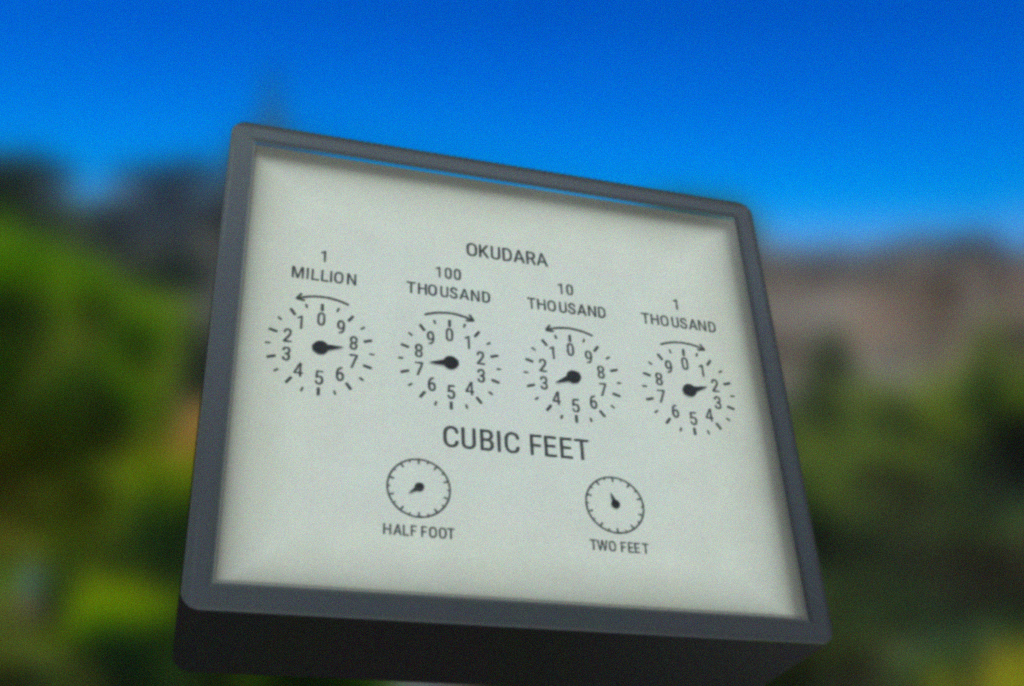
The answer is {"value": 773200, "unit": "ft³"}
